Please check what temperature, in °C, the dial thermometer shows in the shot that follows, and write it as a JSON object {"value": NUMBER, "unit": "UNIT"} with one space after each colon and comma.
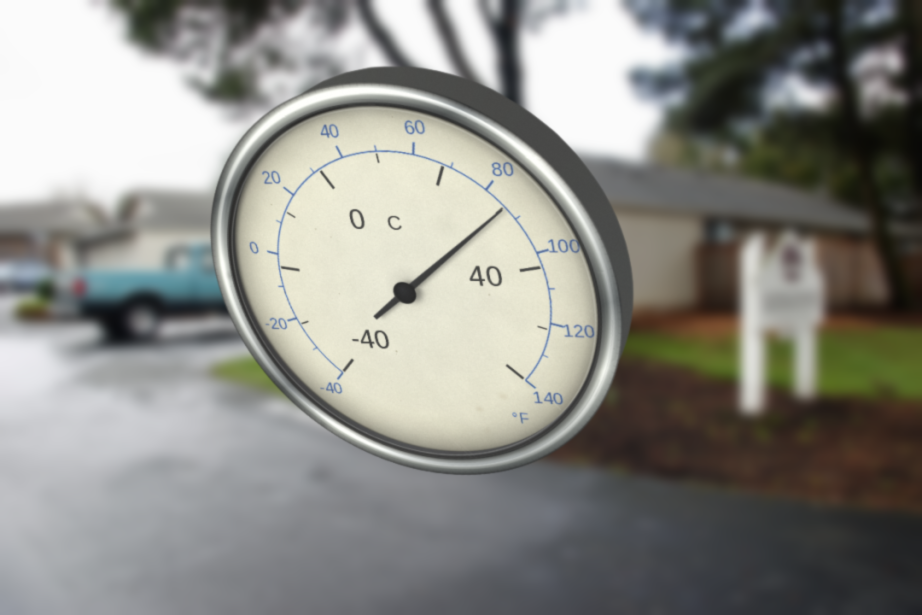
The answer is {"value": 30, "unit": "°C"}
